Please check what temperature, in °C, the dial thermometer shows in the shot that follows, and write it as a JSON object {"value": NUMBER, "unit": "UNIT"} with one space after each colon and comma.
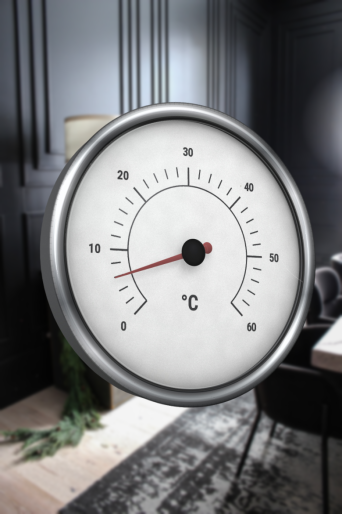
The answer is {"value": 6, "unit": "°C"}
